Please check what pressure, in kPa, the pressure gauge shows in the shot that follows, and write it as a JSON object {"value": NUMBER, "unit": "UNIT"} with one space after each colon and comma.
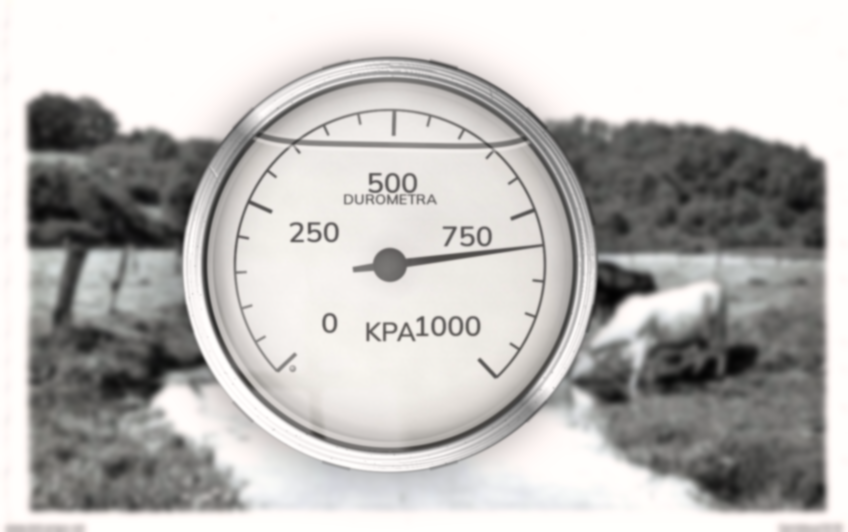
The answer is {"value": 800, "unit": "kPa"}
